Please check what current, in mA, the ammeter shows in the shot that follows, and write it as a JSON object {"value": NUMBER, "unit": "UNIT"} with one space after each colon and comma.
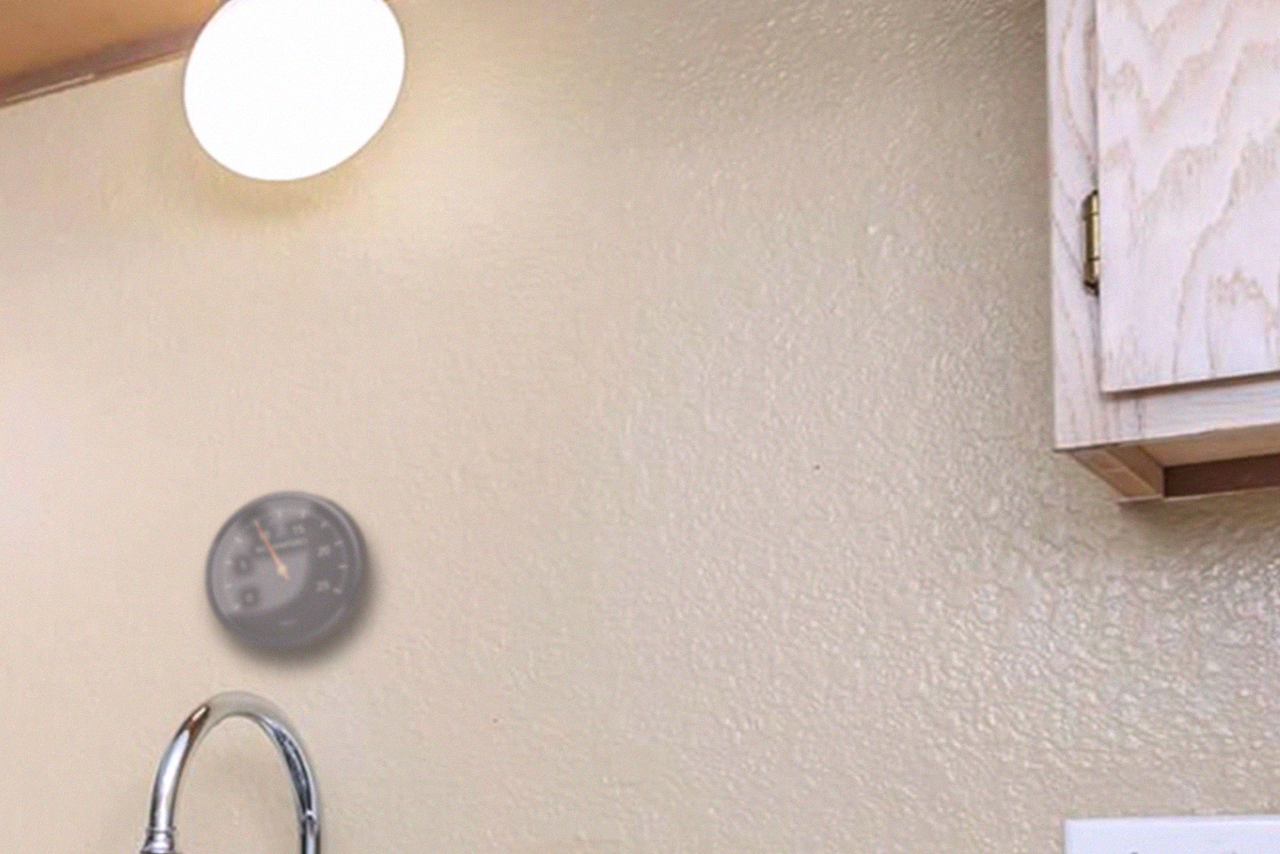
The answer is {"value": 10, "unit": "mA"}
